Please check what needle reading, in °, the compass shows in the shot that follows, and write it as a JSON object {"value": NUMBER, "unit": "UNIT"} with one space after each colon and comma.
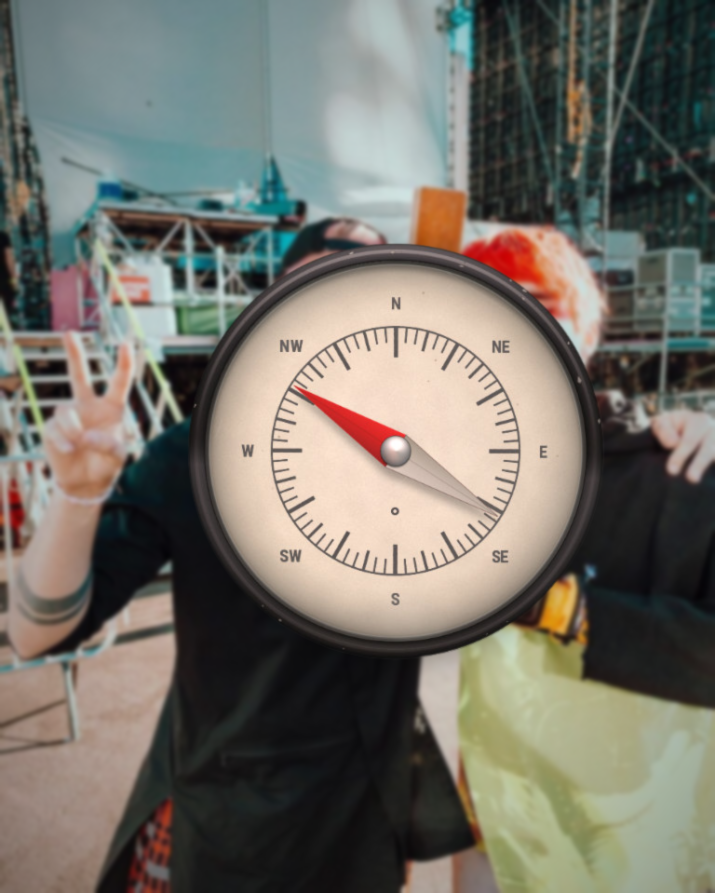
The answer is {"value": 302.5, "unit": "°"}
